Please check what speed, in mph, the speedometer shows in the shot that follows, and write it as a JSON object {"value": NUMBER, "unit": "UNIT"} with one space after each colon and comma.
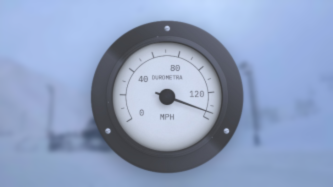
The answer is {"value": 135, "unit": "mph"}
